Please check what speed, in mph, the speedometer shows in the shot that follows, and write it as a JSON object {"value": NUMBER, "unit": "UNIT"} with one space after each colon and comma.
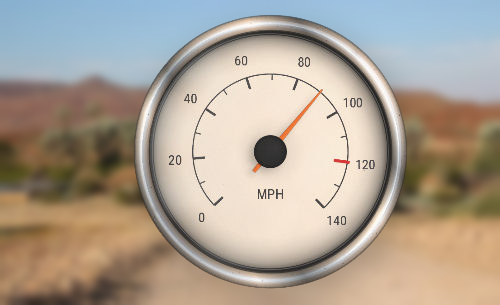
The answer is {"value": 90, "unit": "mph"}
